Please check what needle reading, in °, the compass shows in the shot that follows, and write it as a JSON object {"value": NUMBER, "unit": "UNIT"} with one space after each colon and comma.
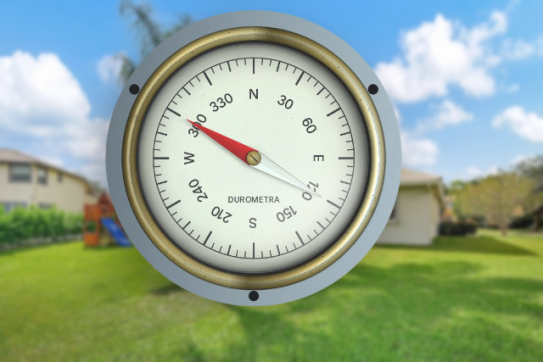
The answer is {"value": 300, "unit": "°"}
